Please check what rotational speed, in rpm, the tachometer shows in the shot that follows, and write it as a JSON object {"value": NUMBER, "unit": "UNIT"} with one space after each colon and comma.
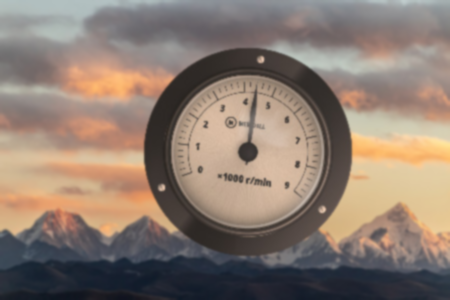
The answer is {"value": 4400, "unit": "rpm"}
